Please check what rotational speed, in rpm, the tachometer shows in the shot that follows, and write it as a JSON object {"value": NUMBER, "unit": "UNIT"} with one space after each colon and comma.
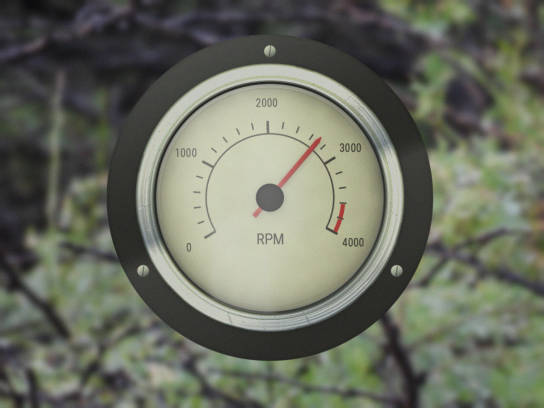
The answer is {"value": 2700, "unit": "rpm"}
